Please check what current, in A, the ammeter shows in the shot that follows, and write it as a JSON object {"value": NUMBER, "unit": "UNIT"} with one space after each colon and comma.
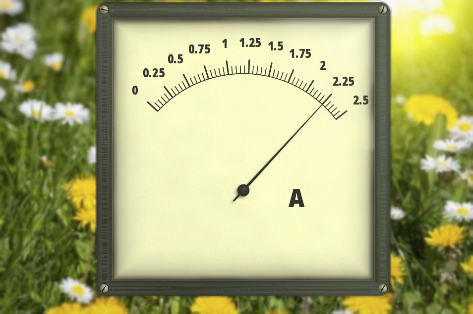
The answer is {"value": 2.25, "unit": "A"}
